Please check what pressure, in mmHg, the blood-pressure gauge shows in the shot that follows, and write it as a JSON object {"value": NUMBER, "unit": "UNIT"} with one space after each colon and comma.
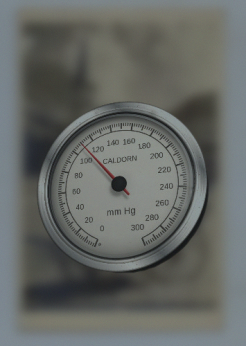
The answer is {"value": 110, "unit": "mmHg"}
